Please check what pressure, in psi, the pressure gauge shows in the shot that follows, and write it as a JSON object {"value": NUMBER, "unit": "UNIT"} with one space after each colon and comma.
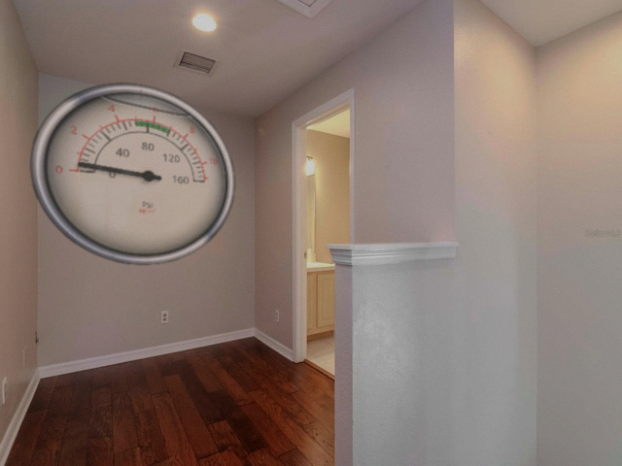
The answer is {"value": 5, "unit": "psi"}
